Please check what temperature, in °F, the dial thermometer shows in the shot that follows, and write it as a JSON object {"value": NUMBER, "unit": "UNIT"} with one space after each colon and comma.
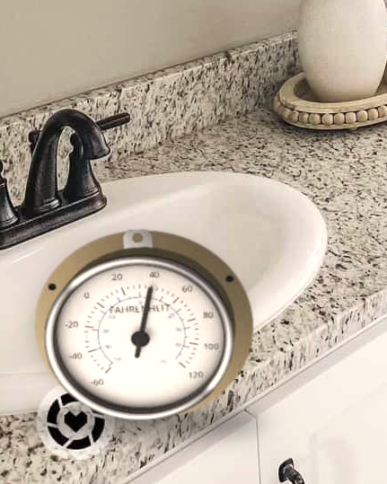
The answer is {"value": 40, "unit": "°F"}
